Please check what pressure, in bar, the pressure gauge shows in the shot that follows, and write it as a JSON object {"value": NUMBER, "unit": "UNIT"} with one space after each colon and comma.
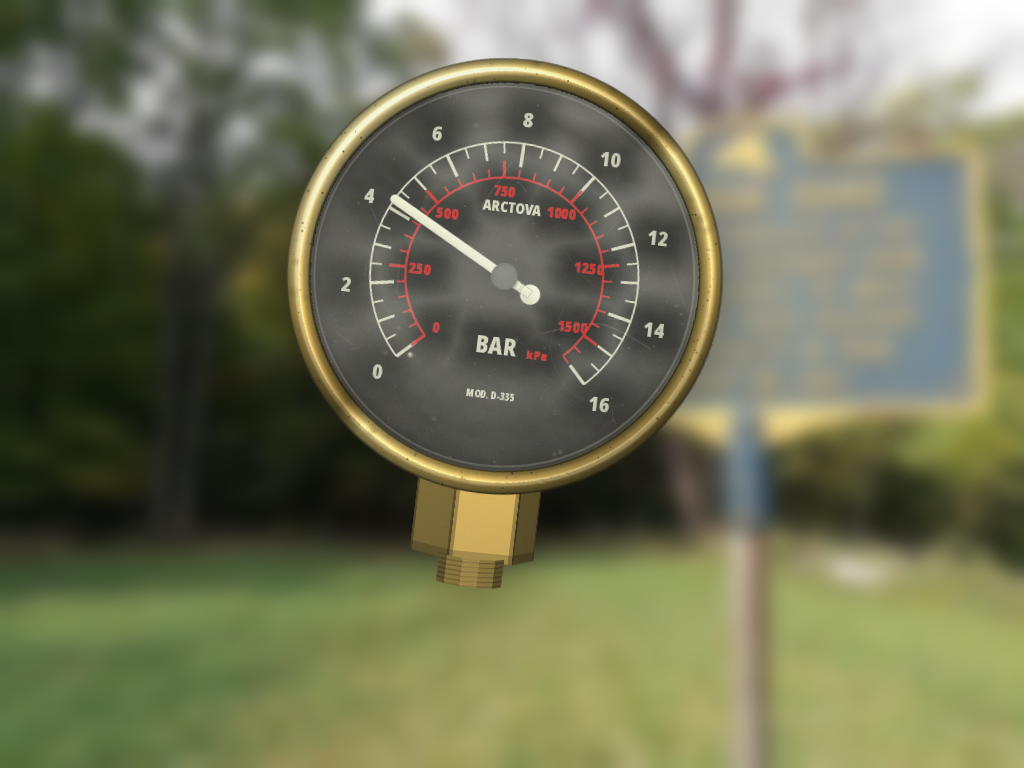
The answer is {"value": 4.25, "unit": "bar"}
